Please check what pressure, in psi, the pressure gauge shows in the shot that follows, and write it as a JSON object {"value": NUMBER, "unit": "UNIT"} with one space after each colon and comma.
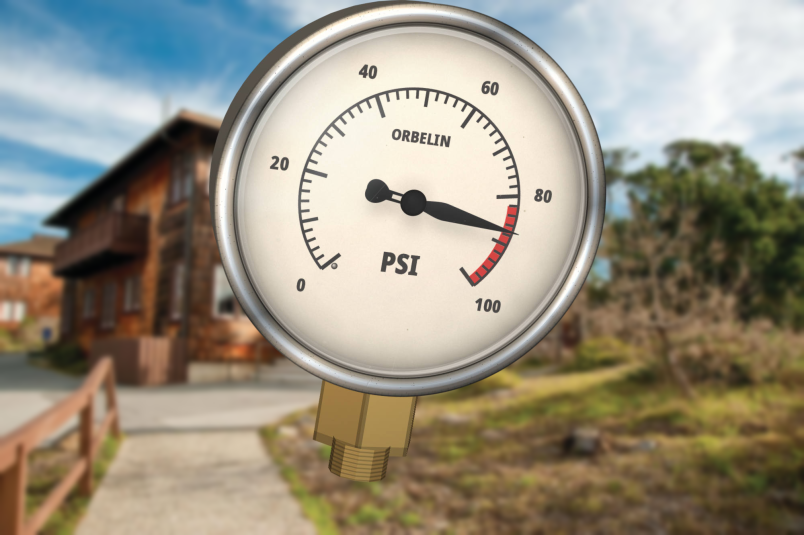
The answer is {"value": 87, "unit": "psi"}
